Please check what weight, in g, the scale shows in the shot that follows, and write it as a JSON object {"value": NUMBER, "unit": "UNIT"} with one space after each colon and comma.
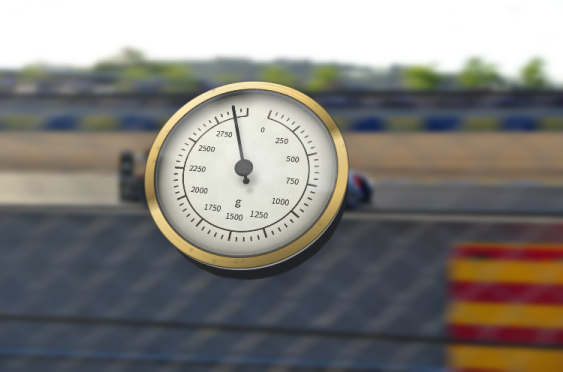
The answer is {"value": 2900, "unit": "g"}
